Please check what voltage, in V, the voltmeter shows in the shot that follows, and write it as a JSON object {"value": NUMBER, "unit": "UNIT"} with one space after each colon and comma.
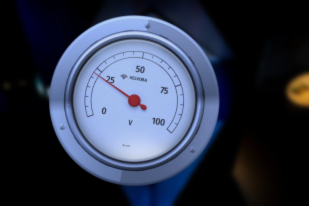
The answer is {"value": 22.5, "unit": "V"}
